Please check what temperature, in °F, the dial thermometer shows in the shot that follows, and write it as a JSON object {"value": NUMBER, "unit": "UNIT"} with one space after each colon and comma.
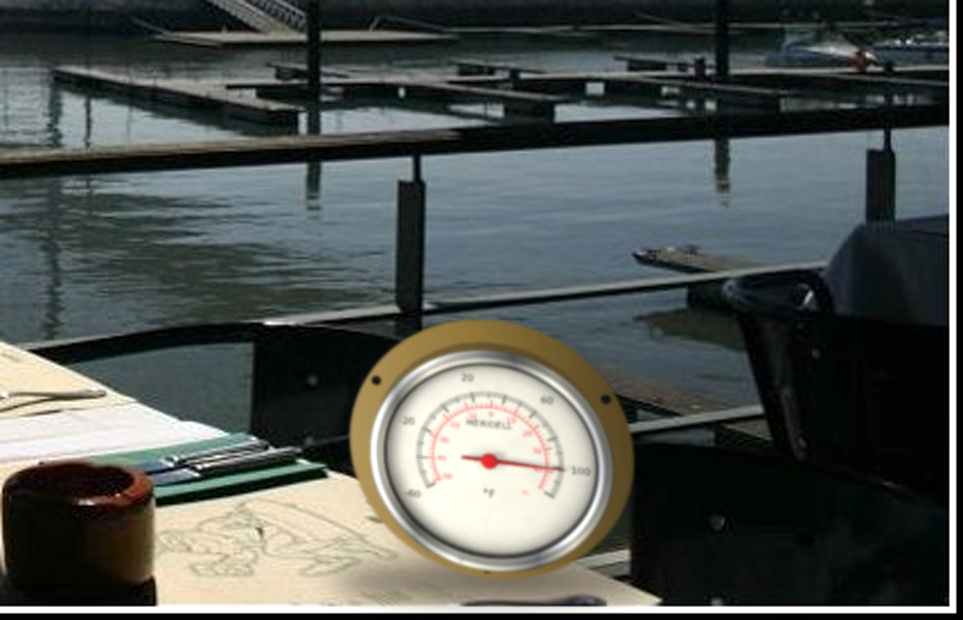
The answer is {"value": 100, "unit": "°F"}
